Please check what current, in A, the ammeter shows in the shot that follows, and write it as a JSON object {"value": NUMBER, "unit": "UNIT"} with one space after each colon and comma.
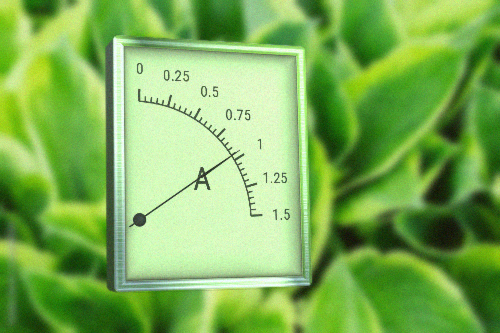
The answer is {"value": 0.95, "unit": "A"}
